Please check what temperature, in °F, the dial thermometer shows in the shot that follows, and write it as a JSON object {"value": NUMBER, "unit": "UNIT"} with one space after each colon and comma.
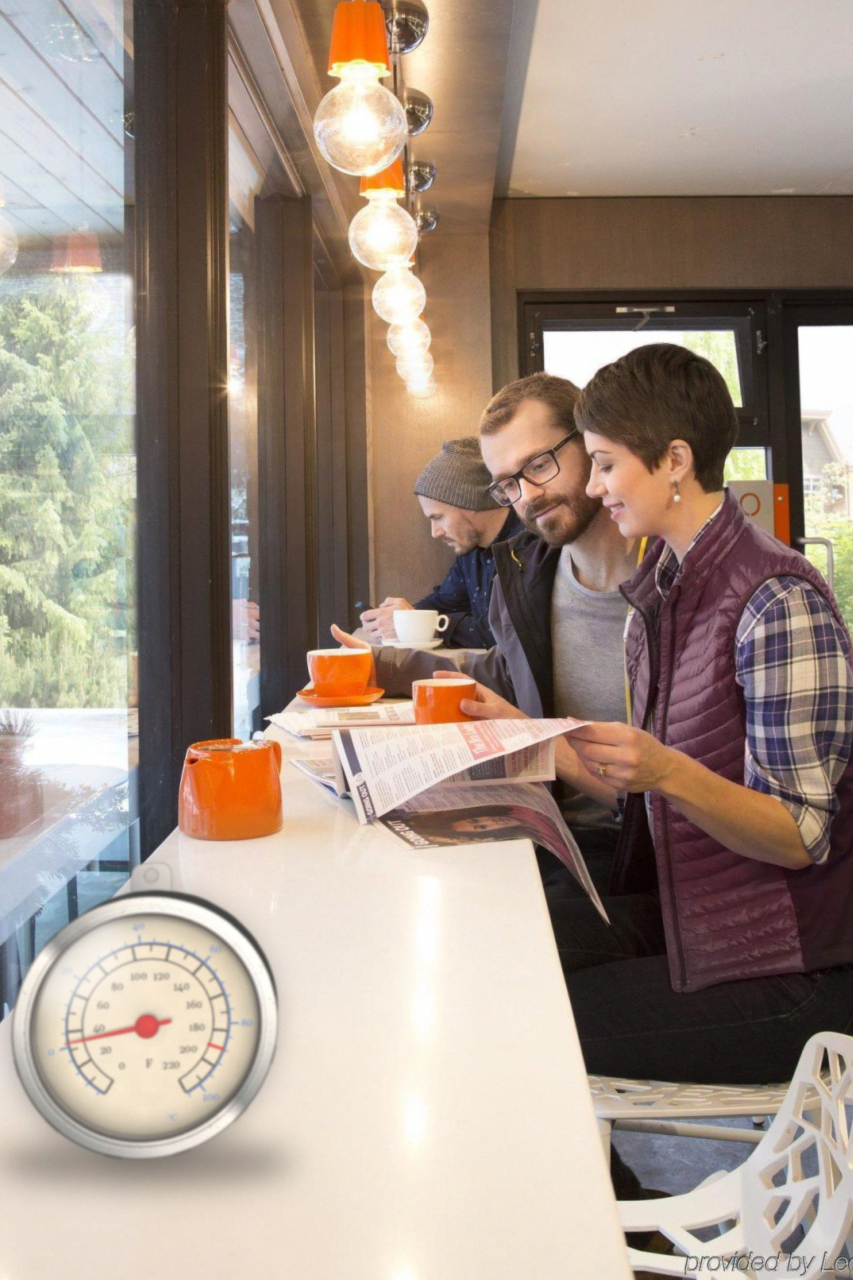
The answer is {"value": 35, "unit": "°F"}
